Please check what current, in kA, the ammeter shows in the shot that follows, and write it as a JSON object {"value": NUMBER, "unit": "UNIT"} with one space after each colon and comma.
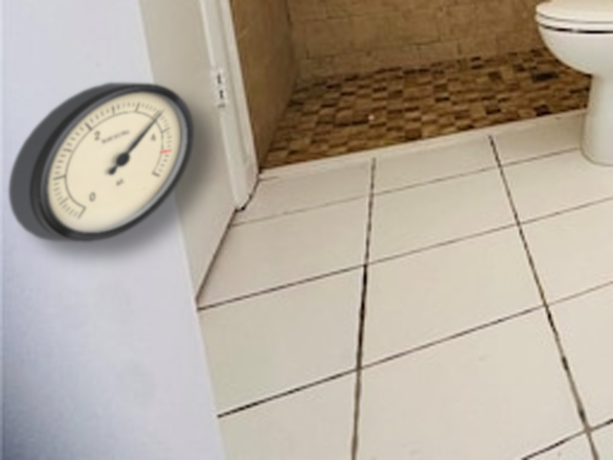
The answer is {"value": 3.5, "unit": "kA"}
